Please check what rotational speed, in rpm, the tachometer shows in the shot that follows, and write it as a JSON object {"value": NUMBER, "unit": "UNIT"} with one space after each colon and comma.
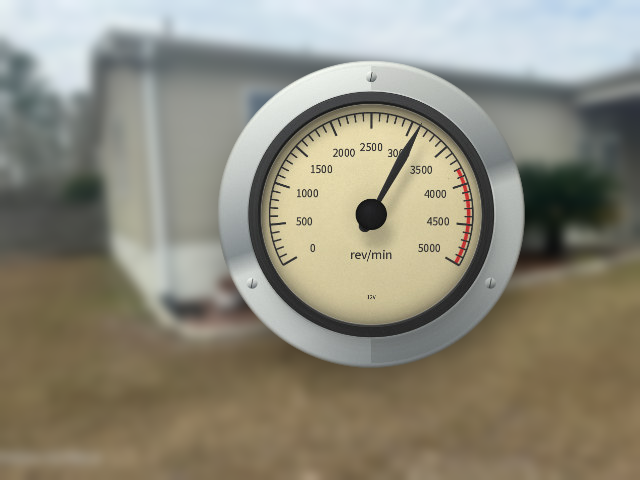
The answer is {"value": 3100, "unit": "rpm"}
